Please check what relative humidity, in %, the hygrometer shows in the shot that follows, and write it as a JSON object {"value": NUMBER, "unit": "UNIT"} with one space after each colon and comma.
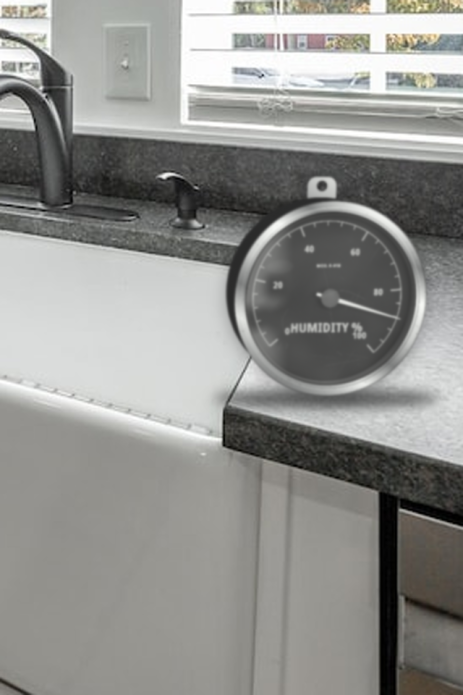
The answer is {"value": 88, "unit": "%"}
